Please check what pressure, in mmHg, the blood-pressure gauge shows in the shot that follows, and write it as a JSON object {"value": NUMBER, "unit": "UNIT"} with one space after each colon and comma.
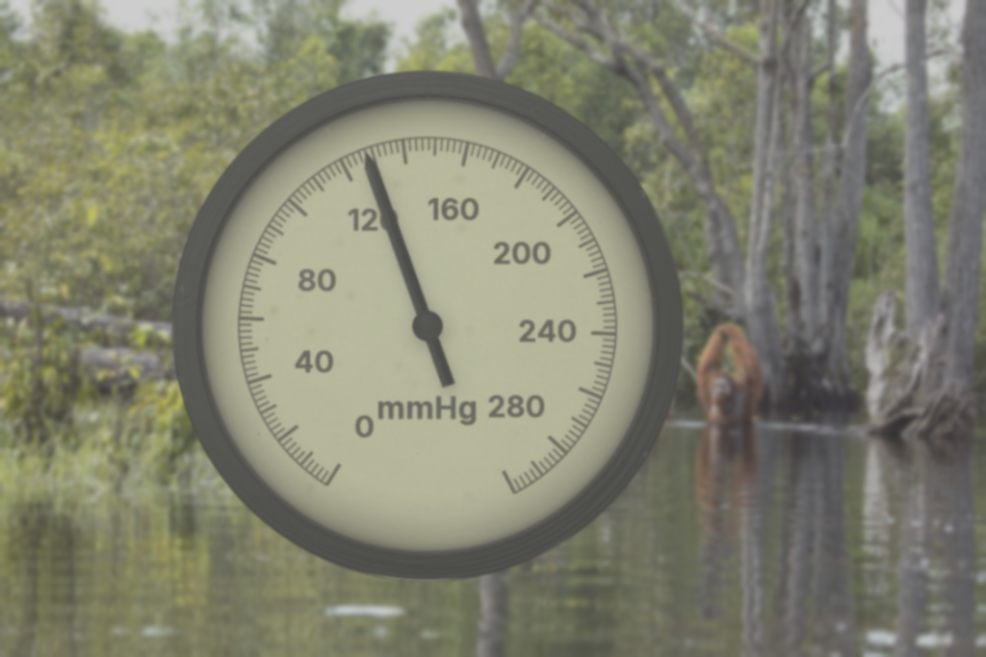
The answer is {"value": 128, "unit": "mmHg"}
